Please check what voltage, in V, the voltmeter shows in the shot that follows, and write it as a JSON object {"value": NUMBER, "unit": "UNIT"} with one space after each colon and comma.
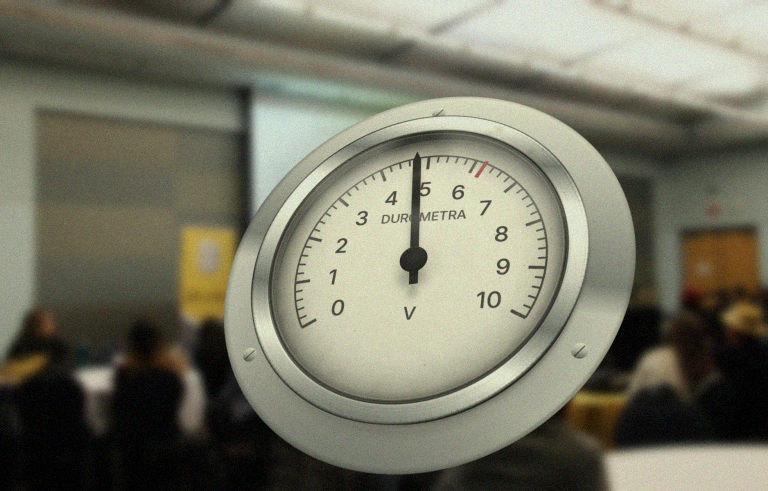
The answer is {"value": 4.8, "unit": "V"}
